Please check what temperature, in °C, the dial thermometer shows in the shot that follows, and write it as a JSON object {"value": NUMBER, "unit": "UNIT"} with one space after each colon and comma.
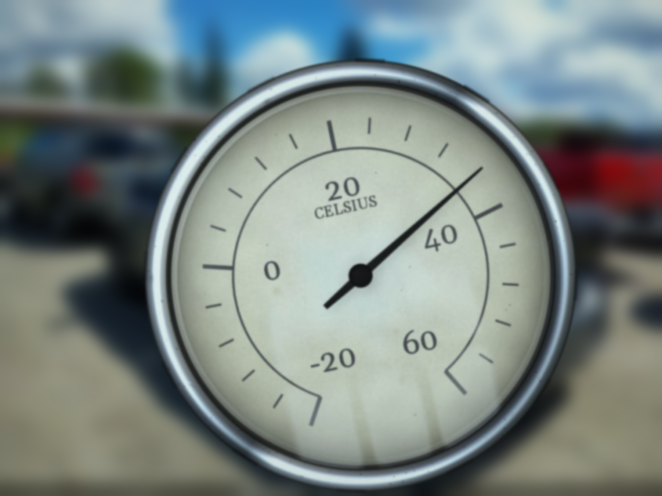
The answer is {"value": 36, "unit": "°C"}
